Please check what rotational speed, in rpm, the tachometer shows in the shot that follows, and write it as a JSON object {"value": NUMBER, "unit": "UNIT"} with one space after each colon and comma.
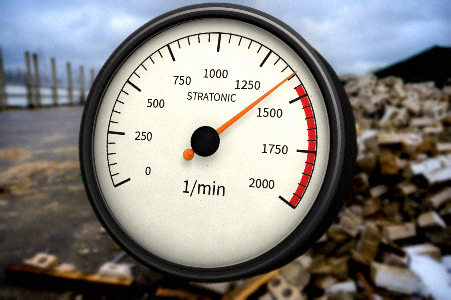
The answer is {"value": 1400, "unit": "rpm"}
